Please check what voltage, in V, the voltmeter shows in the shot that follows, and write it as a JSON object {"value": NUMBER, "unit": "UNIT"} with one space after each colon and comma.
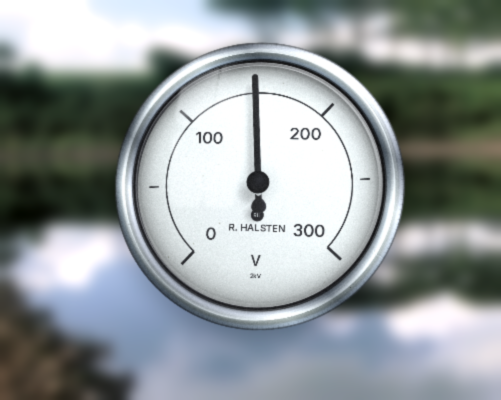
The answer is {"value": 150, "unit": "V"}
